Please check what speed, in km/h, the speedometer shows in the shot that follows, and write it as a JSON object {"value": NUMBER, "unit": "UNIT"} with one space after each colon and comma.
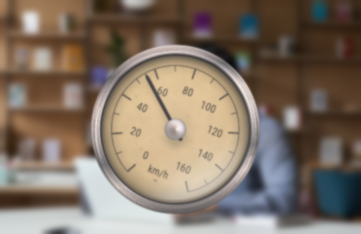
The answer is {"value": 55, "unit": "km/h"}
